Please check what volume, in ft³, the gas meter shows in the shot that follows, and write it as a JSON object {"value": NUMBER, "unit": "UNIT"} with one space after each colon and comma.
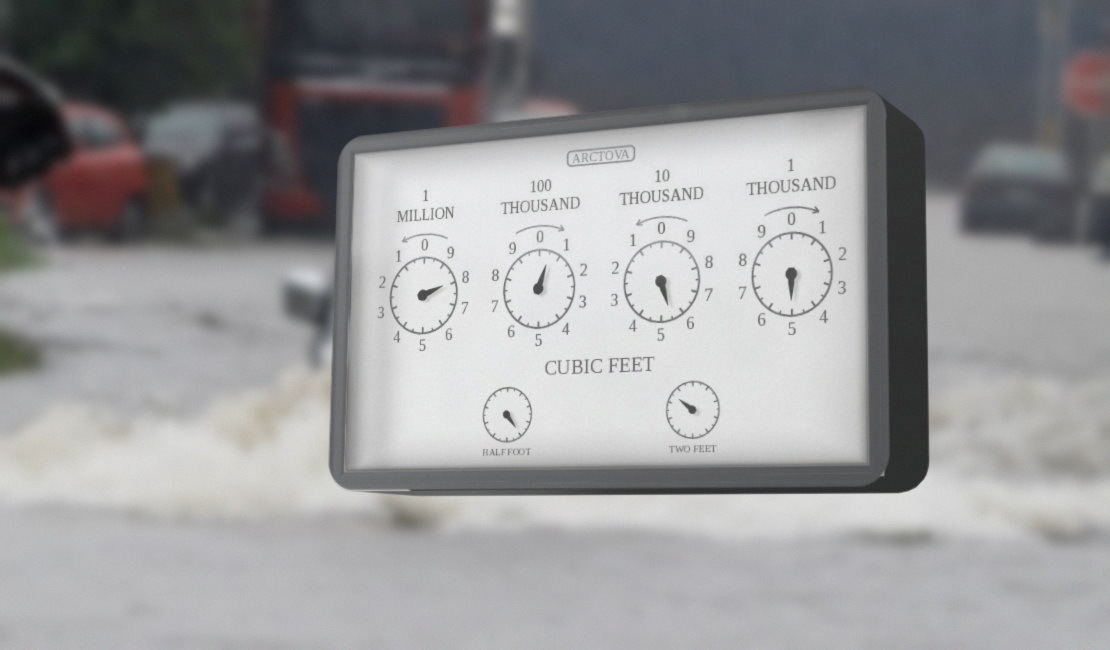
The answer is {"value": 805500, "unit": "ft³"}
